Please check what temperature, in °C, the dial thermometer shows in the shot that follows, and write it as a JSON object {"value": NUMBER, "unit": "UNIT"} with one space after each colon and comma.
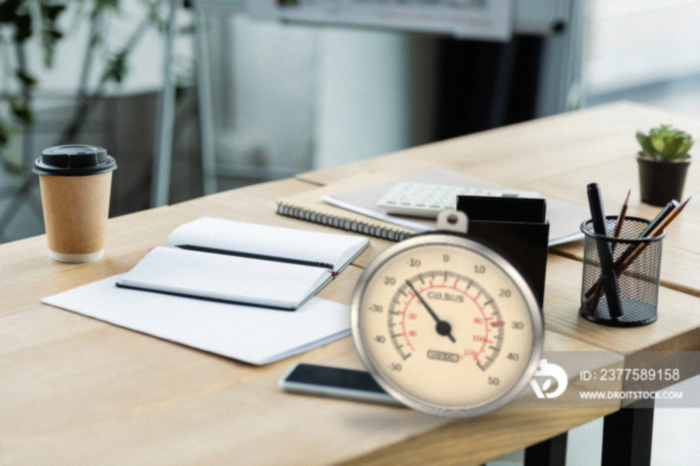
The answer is {"value": -15, "unit": "°C"}
